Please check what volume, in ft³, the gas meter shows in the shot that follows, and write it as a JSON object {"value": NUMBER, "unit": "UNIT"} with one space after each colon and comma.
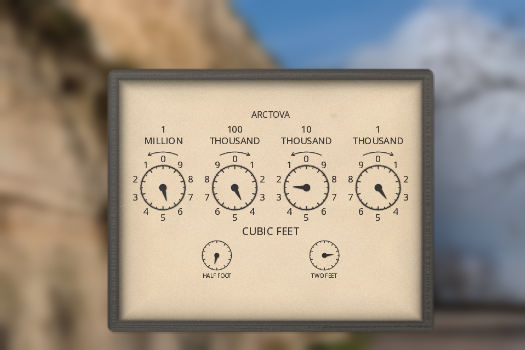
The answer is {"value": 542400, "unit": "ft³"}
